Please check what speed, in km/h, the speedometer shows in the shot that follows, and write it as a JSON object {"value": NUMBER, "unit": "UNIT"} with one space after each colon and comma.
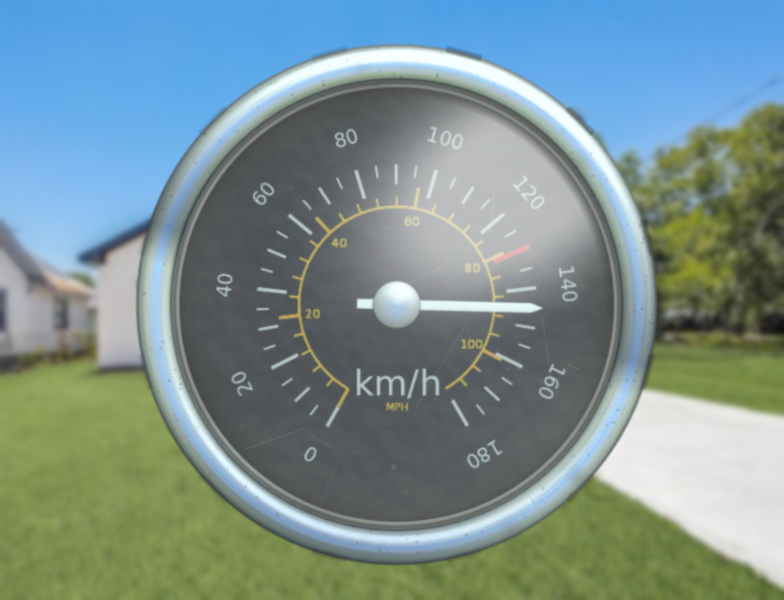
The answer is {"value": 145, "unit": "km/h"}
